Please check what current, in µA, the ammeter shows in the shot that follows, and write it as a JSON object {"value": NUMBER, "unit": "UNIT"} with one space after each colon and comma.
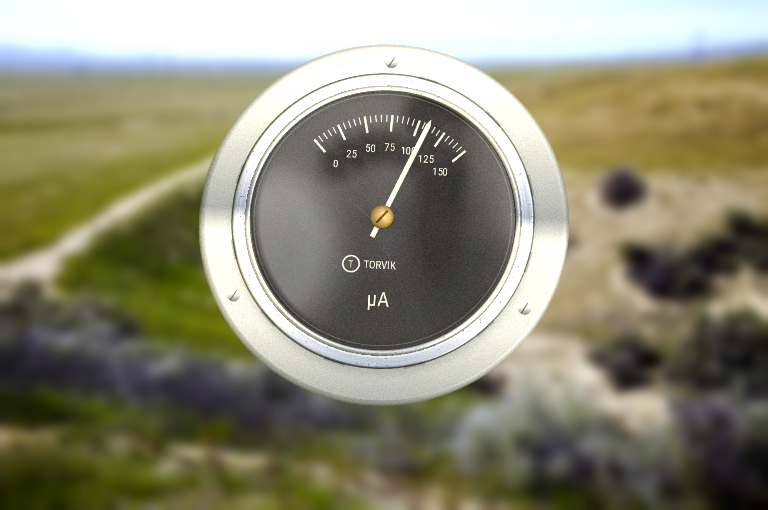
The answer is {"value": 110, "unit": "µA"}
